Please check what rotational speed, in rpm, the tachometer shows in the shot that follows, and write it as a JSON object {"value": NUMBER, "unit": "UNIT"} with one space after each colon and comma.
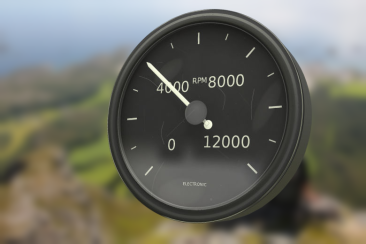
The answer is {"value": 4000, "unit": "rpm"}
